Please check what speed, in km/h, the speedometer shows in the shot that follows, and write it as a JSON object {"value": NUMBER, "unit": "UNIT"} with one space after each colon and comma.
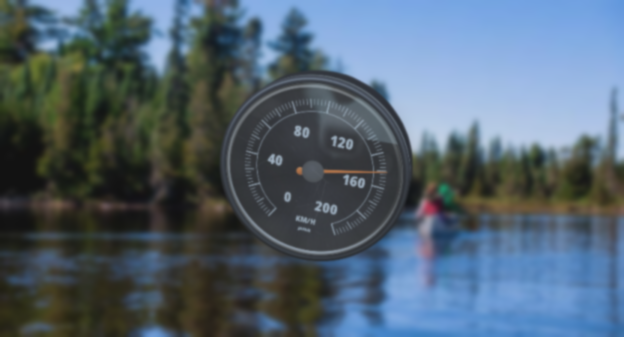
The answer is {"value": 150, "unit": "km/h"}
